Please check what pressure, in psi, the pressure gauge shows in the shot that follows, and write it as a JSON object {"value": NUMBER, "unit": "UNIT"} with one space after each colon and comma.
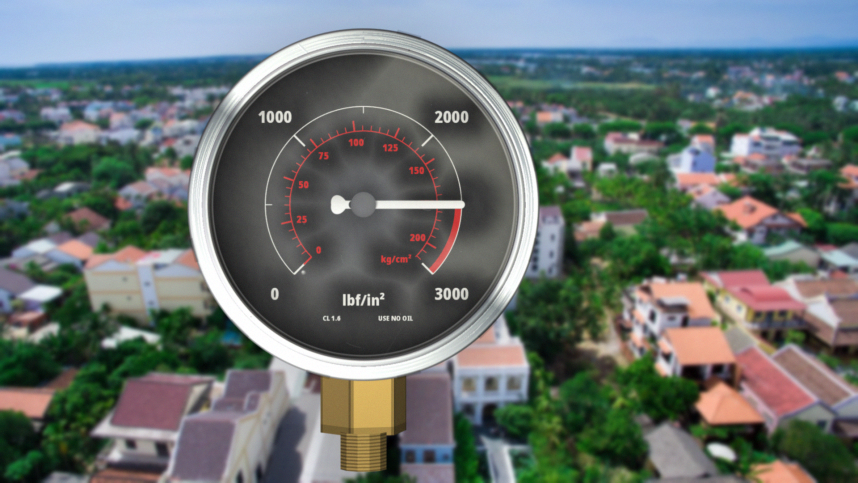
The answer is {"value": 2500, "unit": "psi"}
